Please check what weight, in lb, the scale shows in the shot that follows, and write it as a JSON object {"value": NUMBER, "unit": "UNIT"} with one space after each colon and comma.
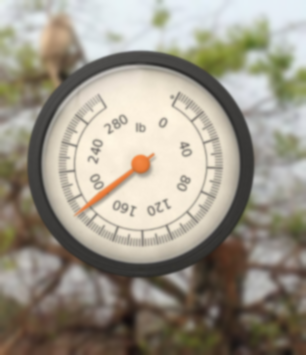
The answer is {"value": 190, "unit": "lb"}
